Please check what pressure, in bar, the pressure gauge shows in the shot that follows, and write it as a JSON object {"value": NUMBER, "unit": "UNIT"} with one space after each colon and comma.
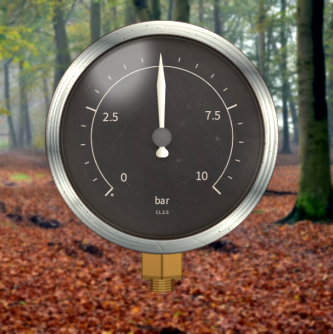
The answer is {"value": 5, "unit": "bar"}
